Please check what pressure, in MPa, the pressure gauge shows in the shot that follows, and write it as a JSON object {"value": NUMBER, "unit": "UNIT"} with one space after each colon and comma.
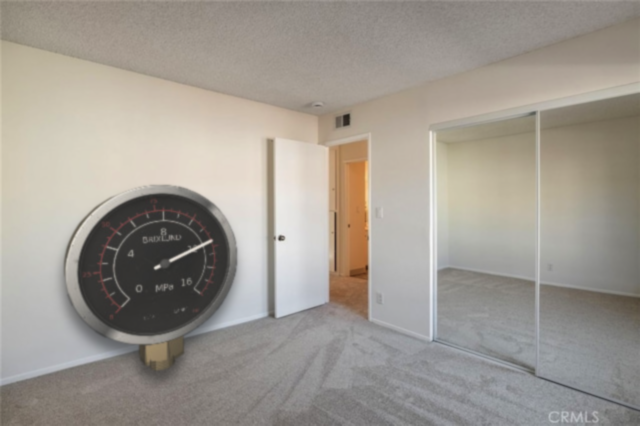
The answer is {"value": 12, "unit": "MPa"}
